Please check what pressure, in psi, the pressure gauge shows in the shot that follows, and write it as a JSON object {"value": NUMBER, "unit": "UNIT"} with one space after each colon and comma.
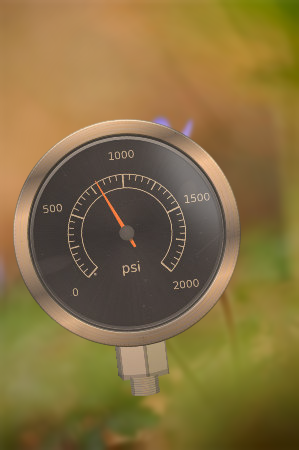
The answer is {"value": 800, "unit": "psi"}
